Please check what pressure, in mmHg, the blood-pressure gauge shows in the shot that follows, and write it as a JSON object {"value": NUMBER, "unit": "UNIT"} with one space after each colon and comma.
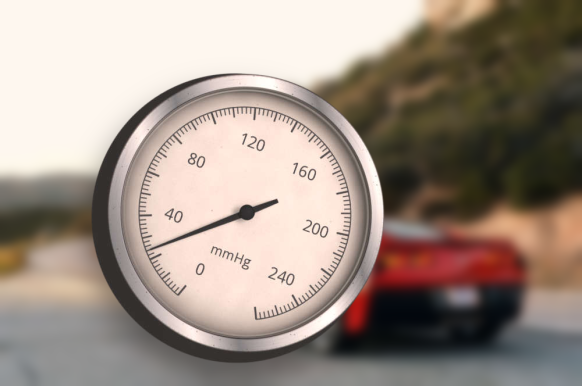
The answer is {"value": 24, "unit": "mmHg"}
